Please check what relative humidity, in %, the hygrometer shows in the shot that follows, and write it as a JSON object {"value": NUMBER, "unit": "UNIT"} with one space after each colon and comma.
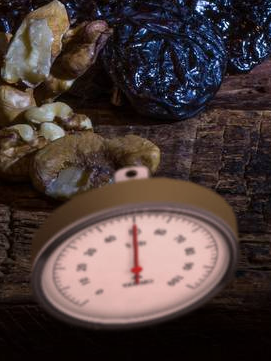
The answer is {"value": 50, "unit": "%"}
